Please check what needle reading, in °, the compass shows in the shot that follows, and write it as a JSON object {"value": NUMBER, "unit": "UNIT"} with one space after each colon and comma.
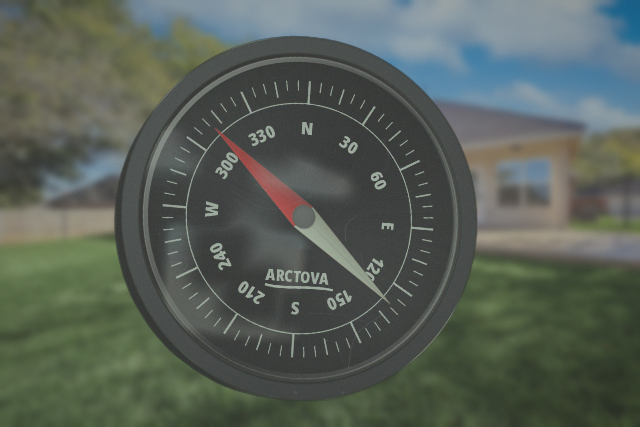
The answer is {"value": 310, "unit": "°"}
